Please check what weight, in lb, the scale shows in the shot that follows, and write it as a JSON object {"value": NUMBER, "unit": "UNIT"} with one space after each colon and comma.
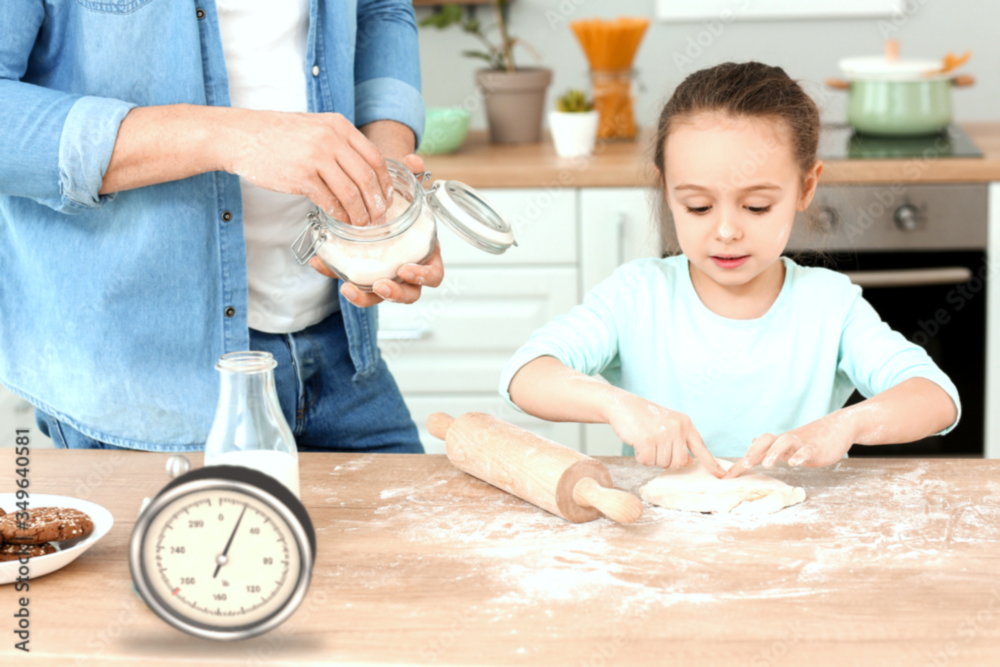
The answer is {"value": 20, "unit": "lb"}
